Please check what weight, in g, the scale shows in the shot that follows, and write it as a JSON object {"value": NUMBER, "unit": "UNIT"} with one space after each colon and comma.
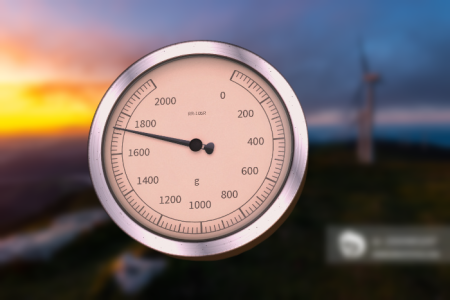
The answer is {"value": 1720, "unit": "g"}
